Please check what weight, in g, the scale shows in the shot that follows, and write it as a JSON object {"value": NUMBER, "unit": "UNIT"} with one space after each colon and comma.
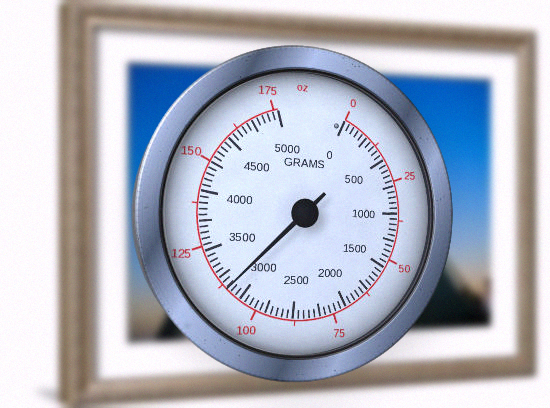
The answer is {"value": 3150, "unit": "g"}
